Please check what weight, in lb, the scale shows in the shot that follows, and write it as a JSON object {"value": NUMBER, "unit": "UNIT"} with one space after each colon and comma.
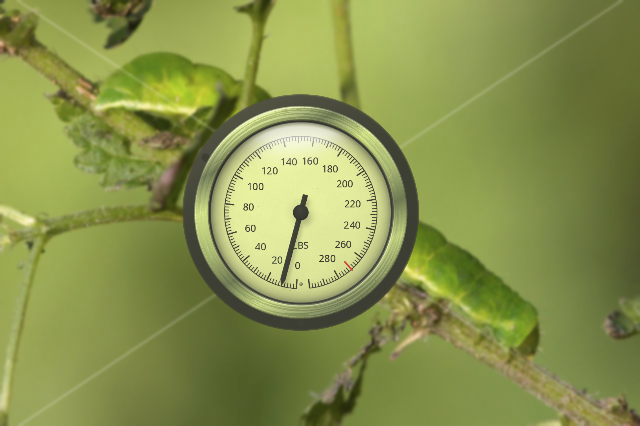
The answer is {"value": 10, "unit": "lb"}
